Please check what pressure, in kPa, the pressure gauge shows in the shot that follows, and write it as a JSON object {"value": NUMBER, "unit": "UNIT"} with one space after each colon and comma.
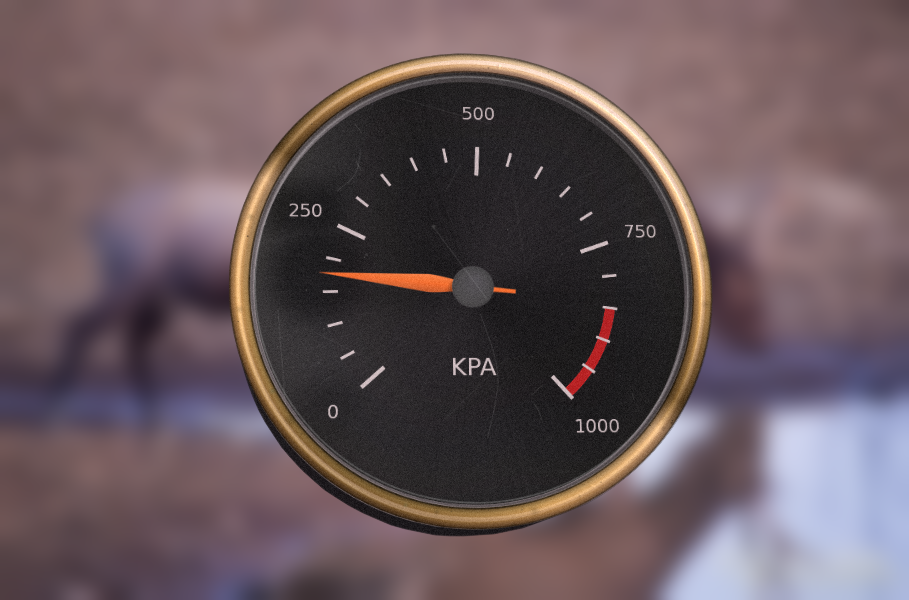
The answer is {"value": 175, "unit": "kPa"}
